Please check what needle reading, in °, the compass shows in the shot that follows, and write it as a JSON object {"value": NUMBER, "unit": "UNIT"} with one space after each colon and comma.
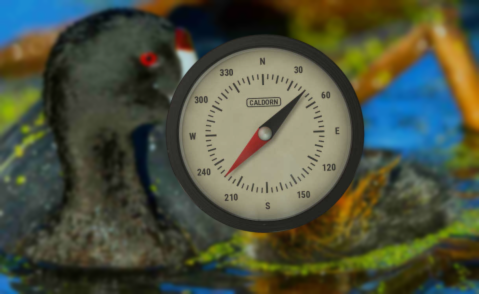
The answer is {"value": 225, "unit": "°"}
